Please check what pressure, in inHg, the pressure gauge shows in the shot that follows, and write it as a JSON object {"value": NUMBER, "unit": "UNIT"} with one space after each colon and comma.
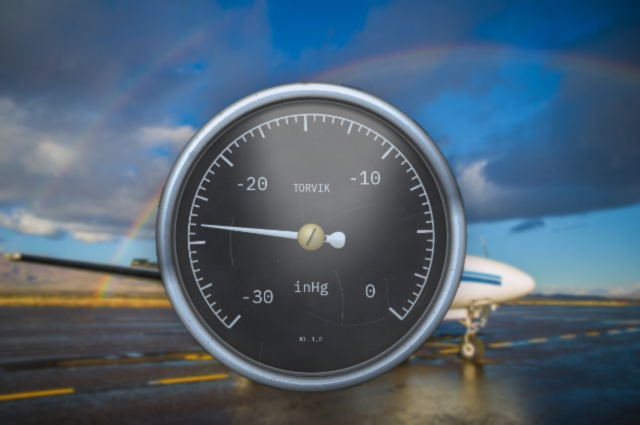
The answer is {"value": -24, "unit": "inHg"}
